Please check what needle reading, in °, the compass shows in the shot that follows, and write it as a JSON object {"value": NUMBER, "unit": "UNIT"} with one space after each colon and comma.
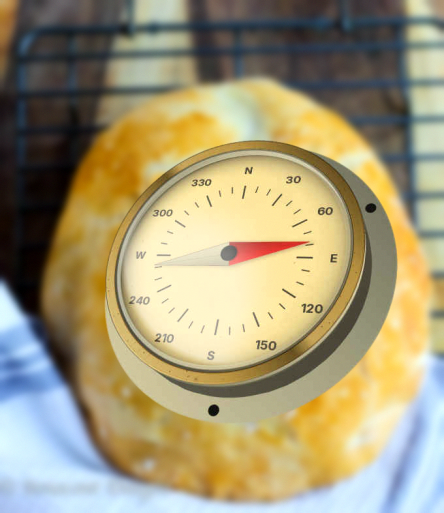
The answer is {"value": 80, "unit": "°"}
